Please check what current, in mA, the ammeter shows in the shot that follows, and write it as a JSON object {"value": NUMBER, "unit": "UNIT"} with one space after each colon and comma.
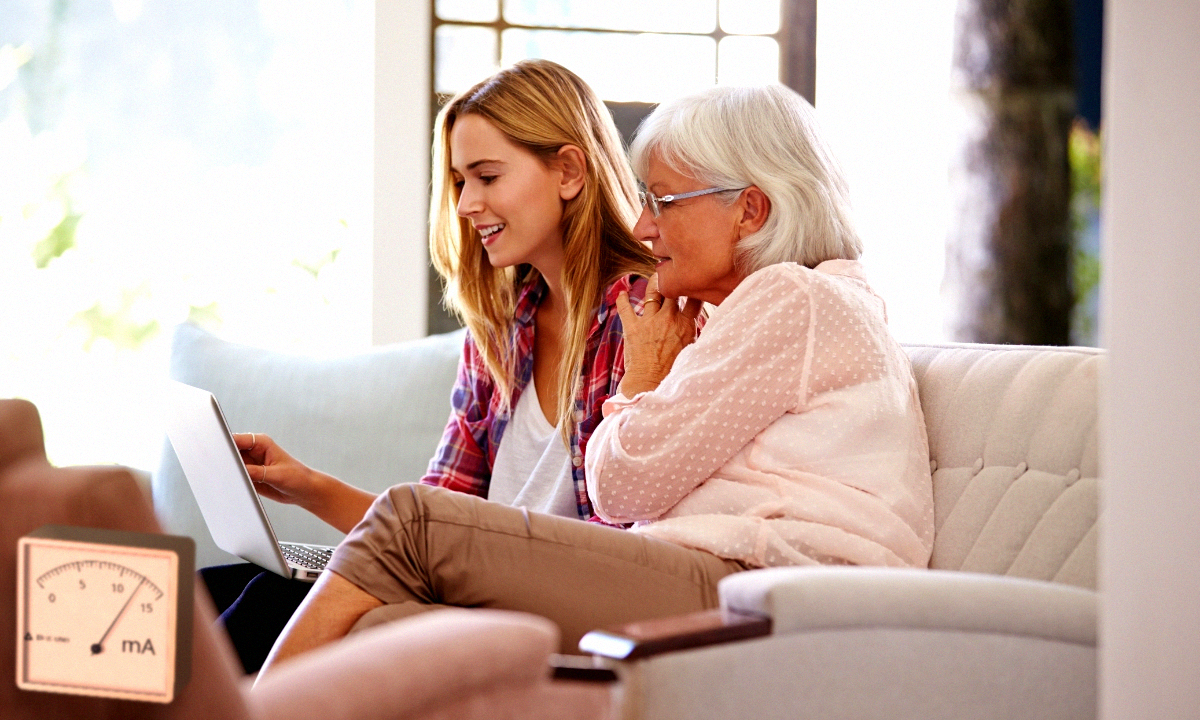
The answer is {"value": 12.5, "unit": "mA"}
